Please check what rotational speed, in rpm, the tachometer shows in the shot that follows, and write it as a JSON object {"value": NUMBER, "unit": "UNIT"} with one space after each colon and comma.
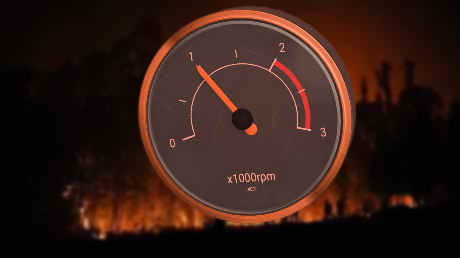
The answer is {"value": 1000, "unit": "rpm"}
